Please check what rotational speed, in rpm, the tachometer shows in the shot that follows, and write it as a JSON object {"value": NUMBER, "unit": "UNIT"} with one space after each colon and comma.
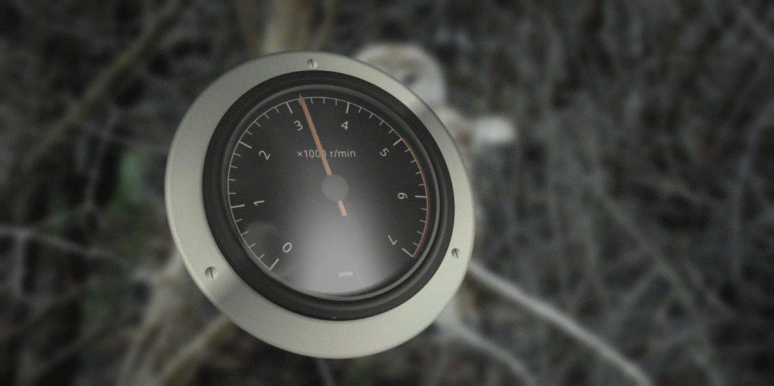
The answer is {"value": 3200, "unit": "rpm"}
